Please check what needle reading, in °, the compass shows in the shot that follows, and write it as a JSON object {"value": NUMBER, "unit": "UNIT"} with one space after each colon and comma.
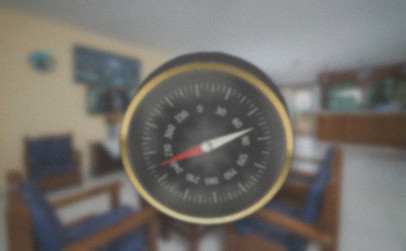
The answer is {"value": 255, "unit": "°"}
